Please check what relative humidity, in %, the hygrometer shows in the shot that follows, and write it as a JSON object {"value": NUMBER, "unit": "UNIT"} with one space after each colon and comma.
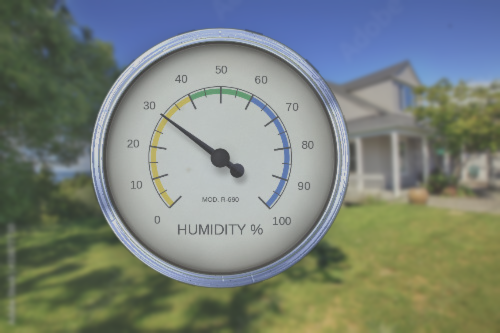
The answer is {"value": 30, "unit": "%"}
